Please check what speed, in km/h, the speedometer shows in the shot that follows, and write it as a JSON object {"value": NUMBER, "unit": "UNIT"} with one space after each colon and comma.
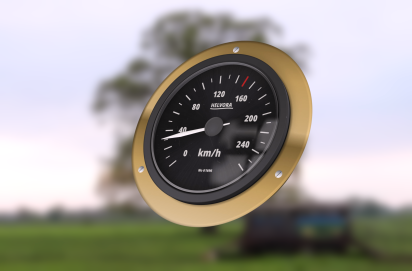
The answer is {"value": 30, "unit": "km/h"}
